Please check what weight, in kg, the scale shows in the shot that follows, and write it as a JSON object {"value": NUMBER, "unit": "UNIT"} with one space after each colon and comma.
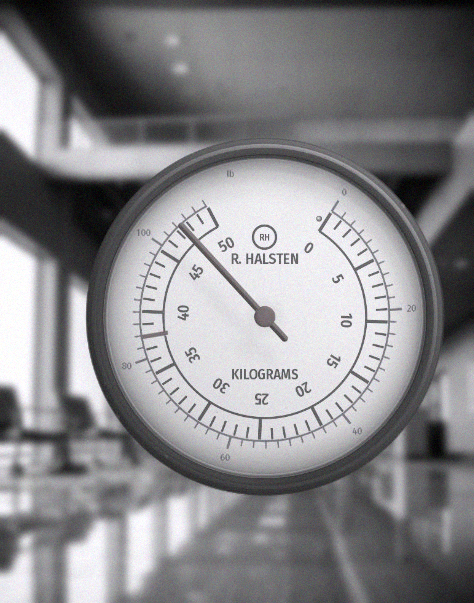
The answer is {"value": 47.5, "unit": "kg"}
